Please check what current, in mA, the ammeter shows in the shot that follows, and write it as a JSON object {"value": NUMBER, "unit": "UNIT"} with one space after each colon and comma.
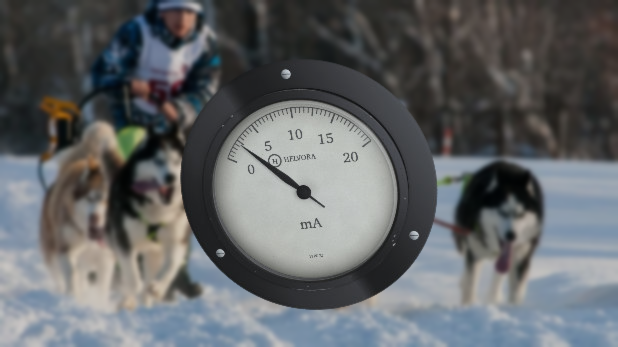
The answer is {"value": 2.5, "unit": "mA"}
